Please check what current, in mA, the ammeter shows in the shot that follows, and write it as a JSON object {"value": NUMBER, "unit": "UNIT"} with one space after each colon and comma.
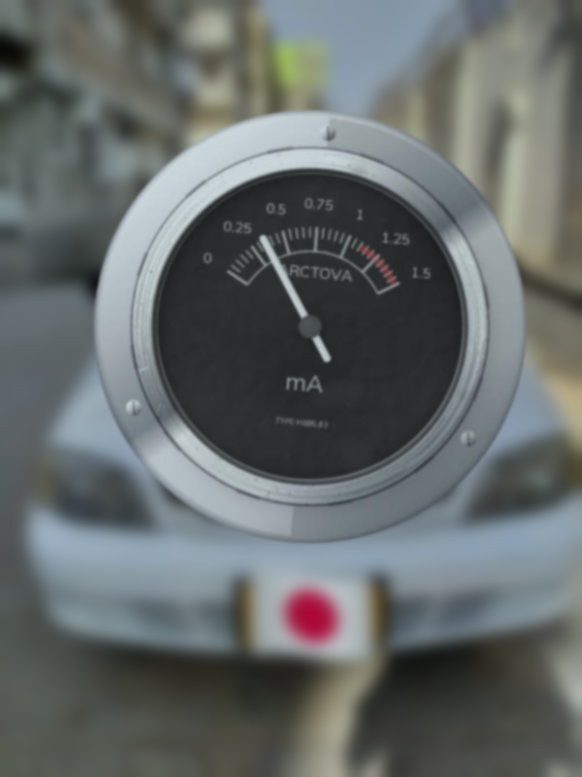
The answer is {"value": 0.35, "unit": "mA"}
